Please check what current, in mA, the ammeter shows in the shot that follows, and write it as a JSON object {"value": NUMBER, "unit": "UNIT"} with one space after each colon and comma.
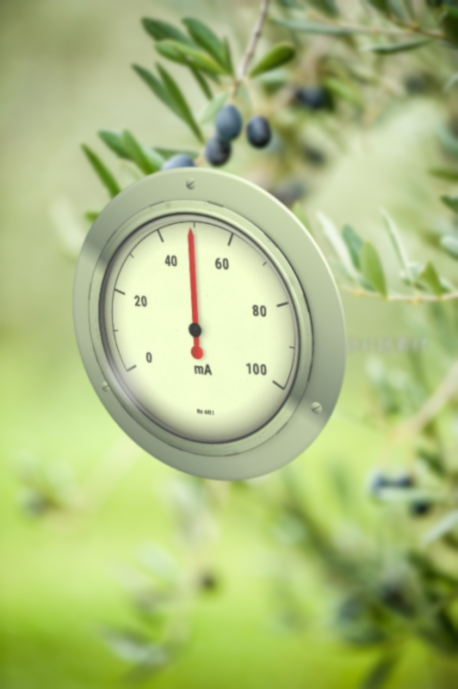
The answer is {"value": 50, "unit": "mA"}
